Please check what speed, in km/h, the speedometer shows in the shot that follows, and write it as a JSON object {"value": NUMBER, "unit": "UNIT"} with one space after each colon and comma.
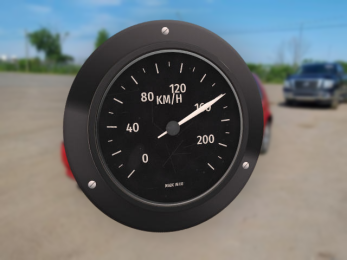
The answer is {"value": 160, "unit": "km/h"}
